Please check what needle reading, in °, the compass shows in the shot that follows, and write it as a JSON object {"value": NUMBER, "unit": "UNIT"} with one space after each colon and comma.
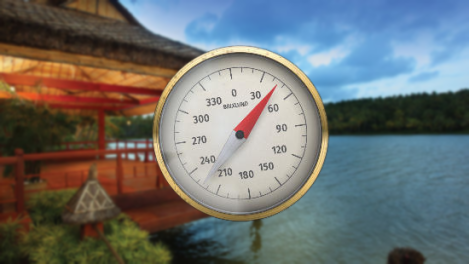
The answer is {"value": 45, "unit": "°"}
